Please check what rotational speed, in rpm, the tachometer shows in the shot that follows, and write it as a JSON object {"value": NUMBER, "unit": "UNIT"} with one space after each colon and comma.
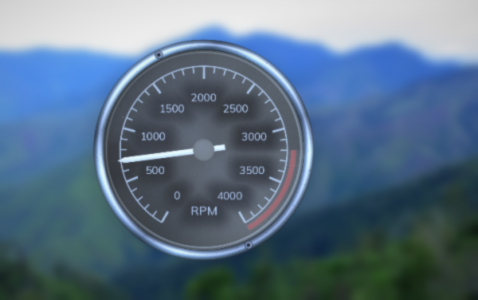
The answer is {"value": 700, "unit": "rpm"}
